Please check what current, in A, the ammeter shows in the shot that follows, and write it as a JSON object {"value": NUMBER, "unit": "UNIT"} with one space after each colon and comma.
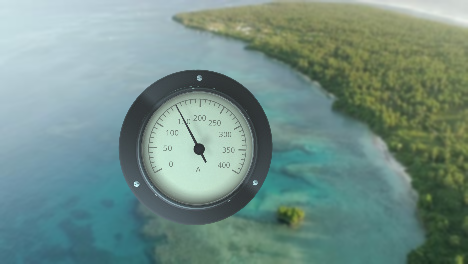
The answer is {"value": 150, "unit": "A"}
